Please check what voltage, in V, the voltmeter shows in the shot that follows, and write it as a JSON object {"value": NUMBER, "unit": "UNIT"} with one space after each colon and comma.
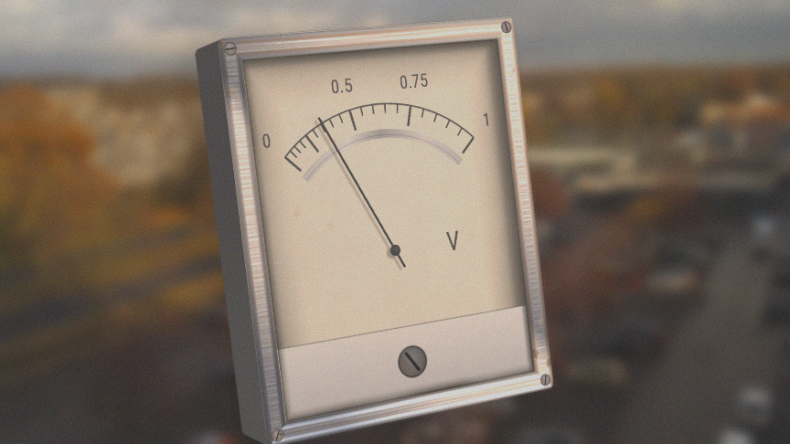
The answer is {"value": 0.35, "unit": "V"}
